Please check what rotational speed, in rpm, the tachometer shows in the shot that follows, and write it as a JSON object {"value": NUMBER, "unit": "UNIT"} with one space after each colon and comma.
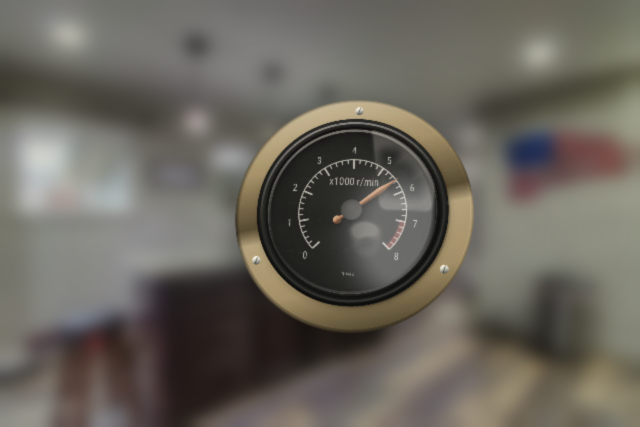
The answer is {"value": 5600, "unit": "rpm"}
